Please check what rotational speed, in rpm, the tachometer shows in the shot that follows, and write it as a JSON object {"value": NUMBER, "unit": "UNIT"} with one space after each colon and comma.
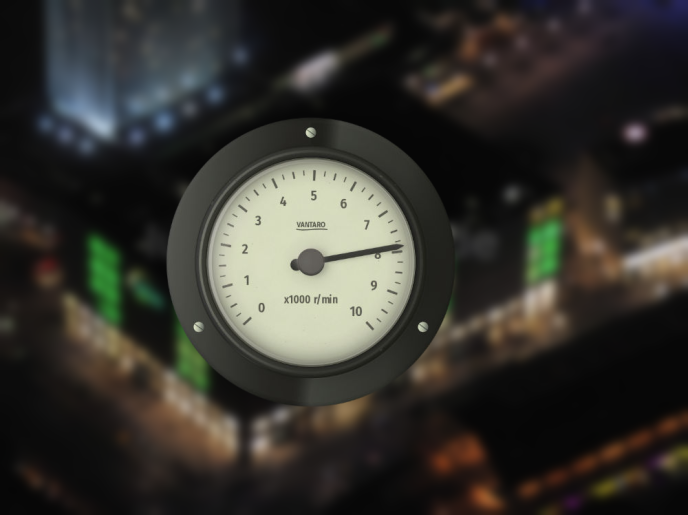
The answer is {"value": 7875, "unit": "rpm"}
